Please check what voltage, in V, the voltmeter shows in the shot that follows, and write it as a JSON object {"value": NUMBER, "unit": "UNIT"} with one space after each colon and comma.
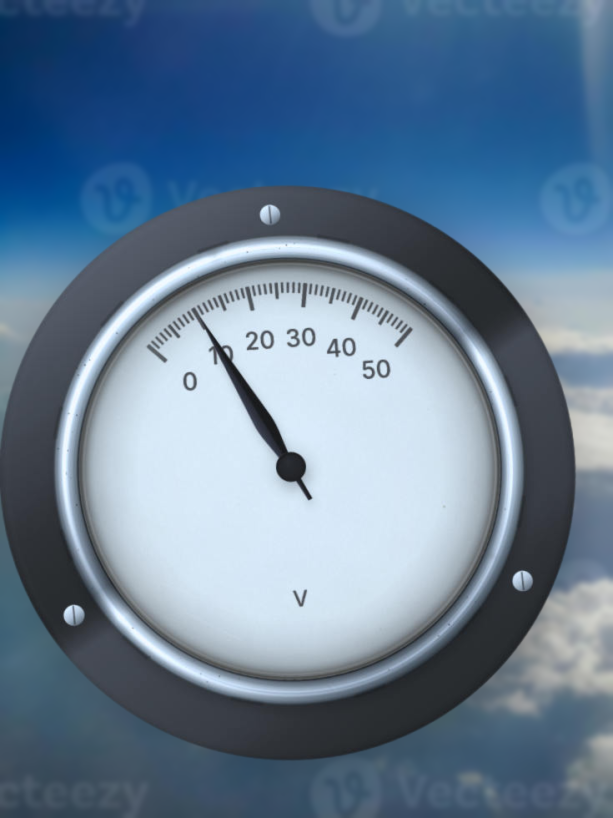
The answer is {"value": 10, "unit": "V"}
